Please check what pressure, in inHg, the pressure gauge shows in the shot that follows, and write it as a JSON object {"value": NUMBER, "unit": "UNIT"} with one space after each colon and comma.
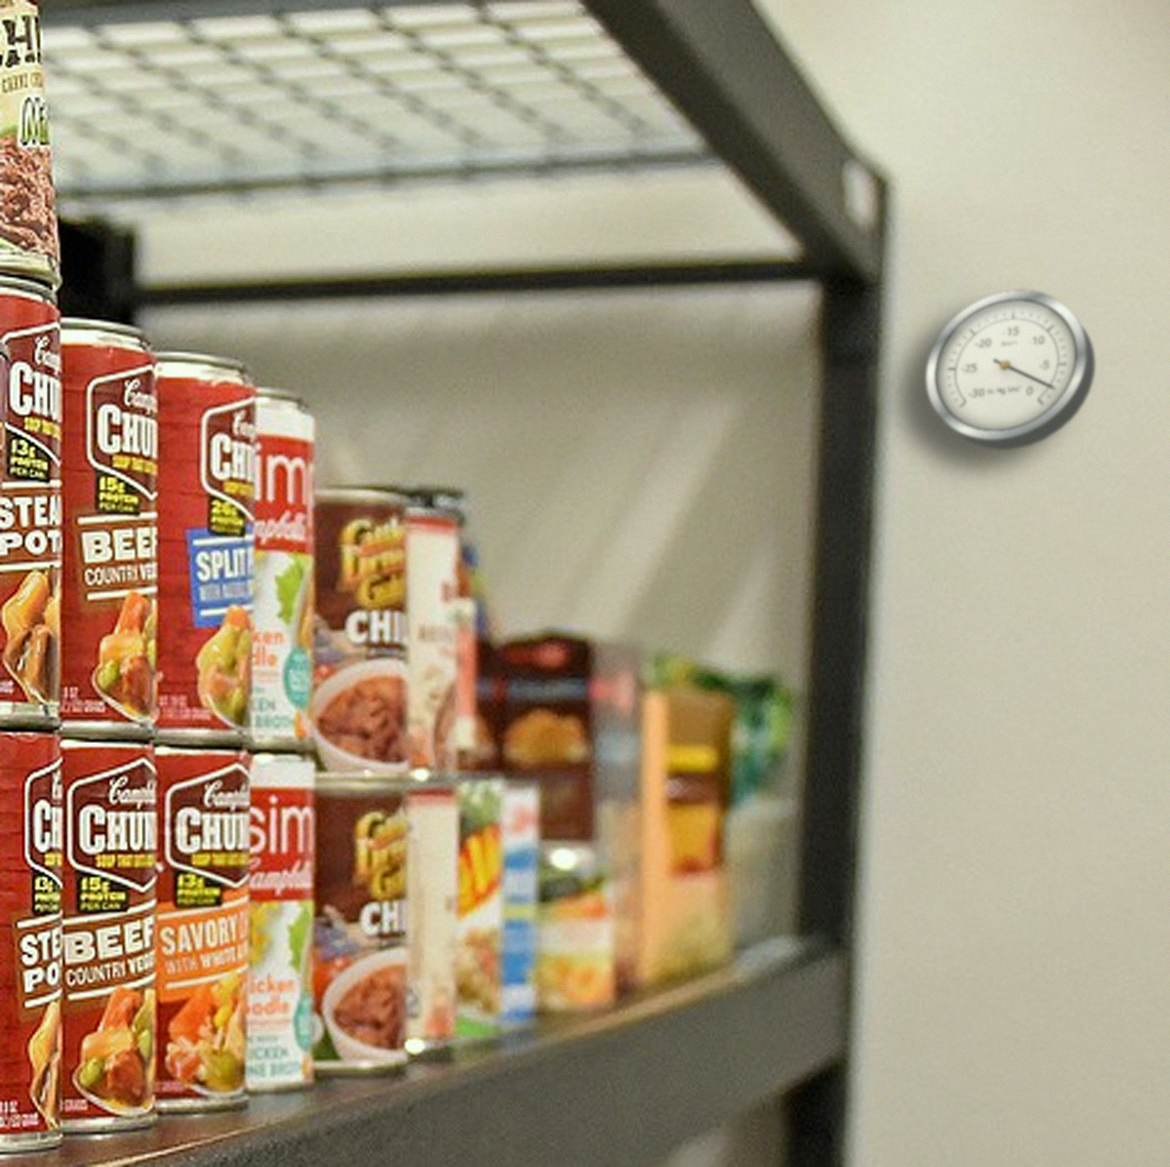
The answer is {"value": -2, "unit": "inHg"}
